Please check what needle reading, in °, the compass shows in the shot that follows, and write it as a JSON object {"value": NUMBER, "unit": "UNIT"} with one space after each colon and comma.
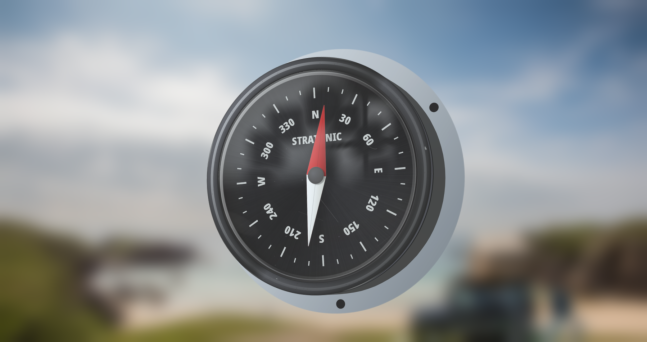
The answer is {"value": 10, "unit": "°"}
